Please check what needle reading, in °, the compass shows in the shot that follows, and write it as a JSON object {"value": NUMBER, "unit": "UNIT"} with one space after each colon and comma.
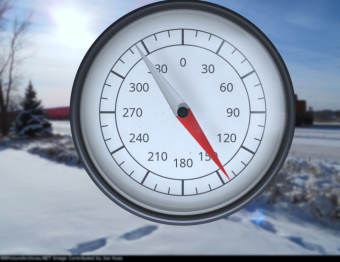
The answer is {"value": 145, "unit": "°"}
